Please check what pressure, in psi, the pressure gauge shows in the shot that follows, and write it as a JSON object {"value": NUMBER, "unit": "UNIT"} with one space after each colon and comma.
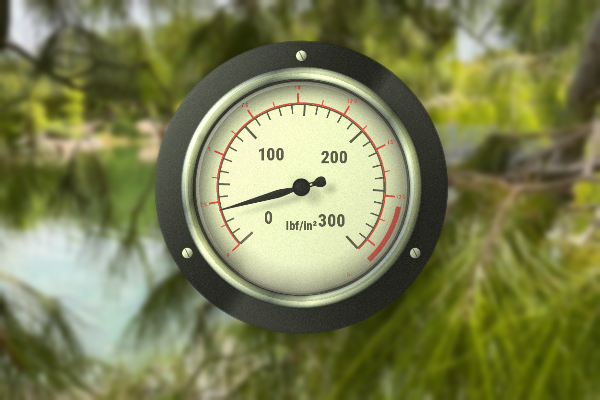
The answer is {"value": 30, "unit": "psi"}
